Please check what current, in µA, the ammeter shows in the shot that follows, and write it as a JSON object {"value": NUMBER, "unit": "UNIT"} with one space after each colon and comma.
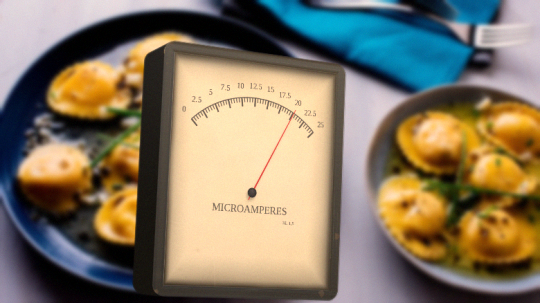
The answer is {"value": 20, "unit": "µA"}
